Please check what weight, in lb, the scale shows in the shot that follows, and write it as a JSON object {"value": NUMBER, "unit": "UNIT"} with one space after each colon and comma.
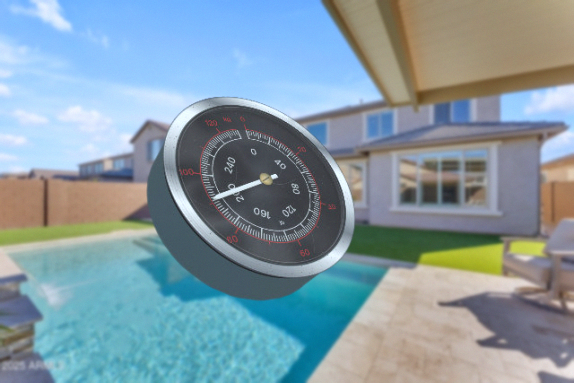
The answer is {"value": 200, "unit": "lb"}
